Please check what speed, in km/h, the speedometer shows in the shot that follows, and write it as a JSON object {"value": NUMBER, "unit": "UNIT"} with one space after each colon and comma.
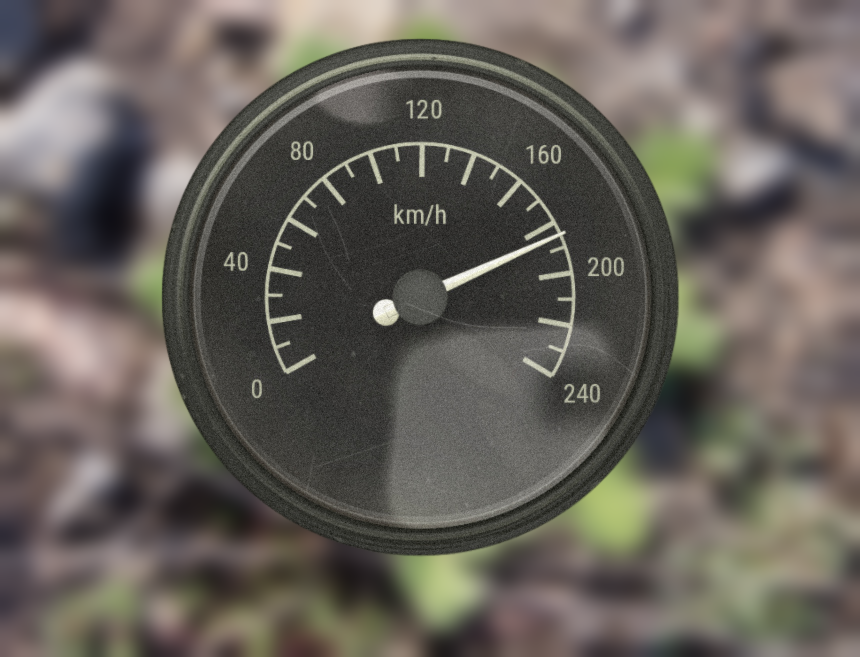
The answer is {"value": 185, "unit": "km/h"}
